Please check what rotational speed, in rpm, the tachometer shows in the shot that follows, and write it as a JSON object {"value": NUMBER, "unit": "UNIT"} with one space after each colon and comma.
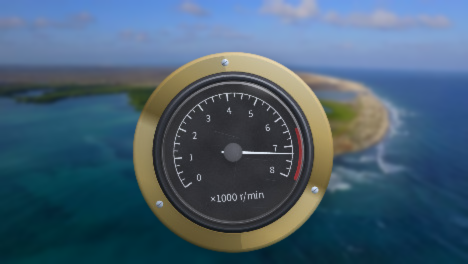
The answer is {"value": 7250, "unit": "rpm"}
